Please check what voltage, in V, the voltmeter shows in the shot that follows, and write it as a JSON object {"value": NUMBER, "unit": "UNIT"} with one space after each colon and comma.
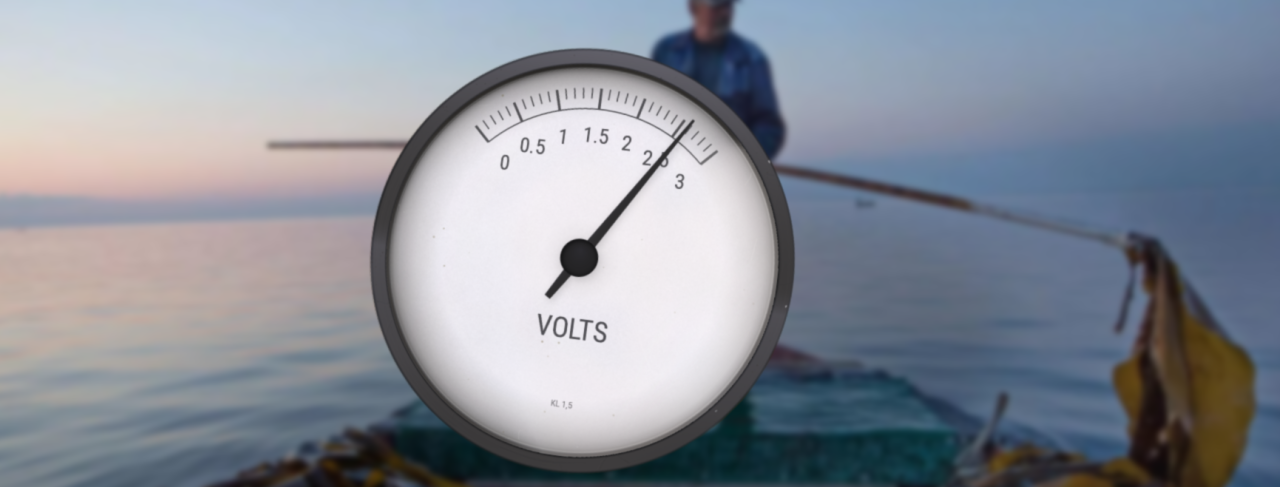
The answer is {"value": 2.6, "unit": "V"}
